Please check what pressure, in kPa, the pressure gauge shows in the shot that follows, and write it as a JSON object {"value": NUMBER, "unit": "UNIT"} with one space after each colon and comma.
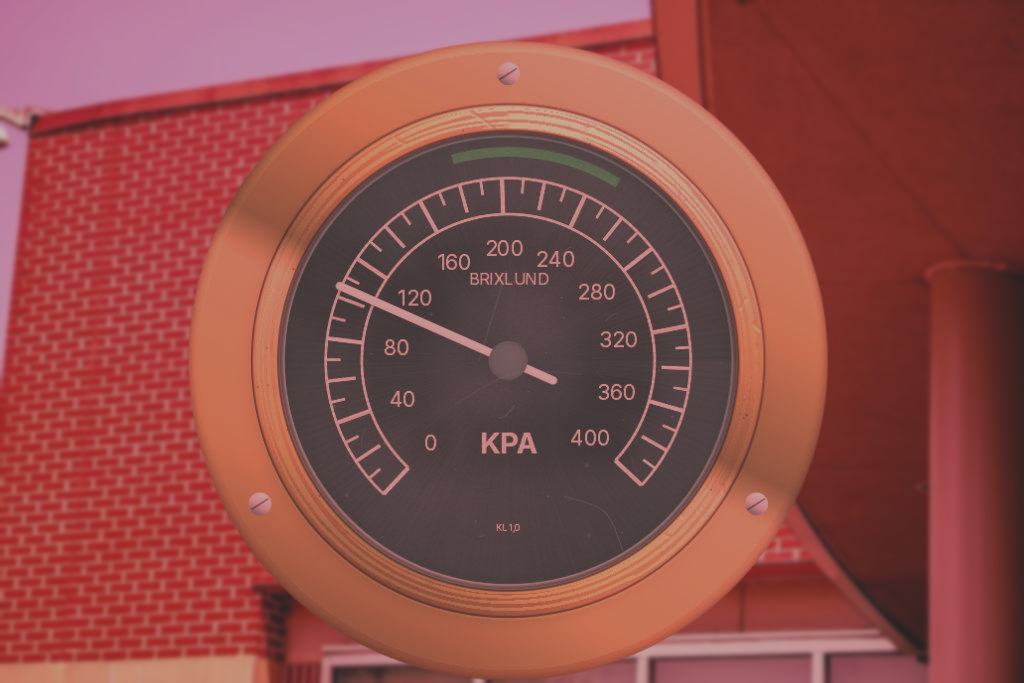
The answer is {"value": 105, "unit": "kPa"}
